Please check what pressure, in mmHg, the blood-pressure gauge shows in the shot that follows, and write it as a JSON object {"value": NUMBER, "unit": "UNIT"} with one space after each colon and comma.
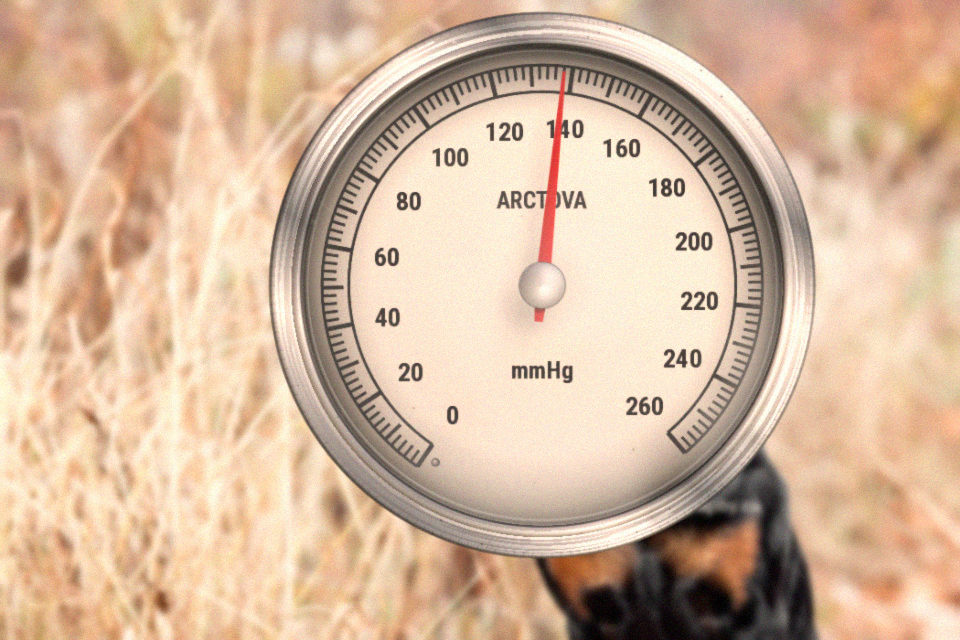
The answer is {"value": 138, "unit": "mmHg"}
